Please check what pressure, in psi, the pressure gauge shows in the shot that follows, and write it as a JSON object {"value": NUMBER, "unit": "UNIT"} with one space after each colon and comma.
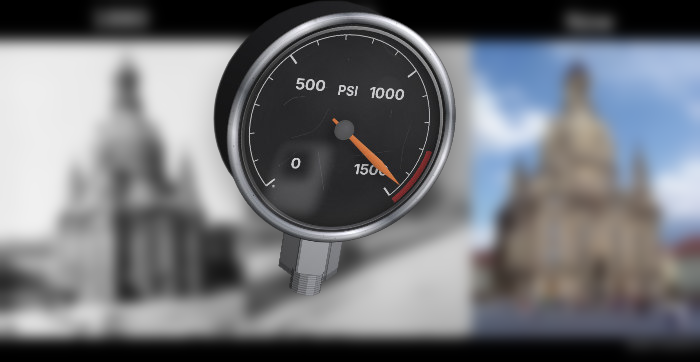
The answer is {"value": 1450, "unit": "psi"}
